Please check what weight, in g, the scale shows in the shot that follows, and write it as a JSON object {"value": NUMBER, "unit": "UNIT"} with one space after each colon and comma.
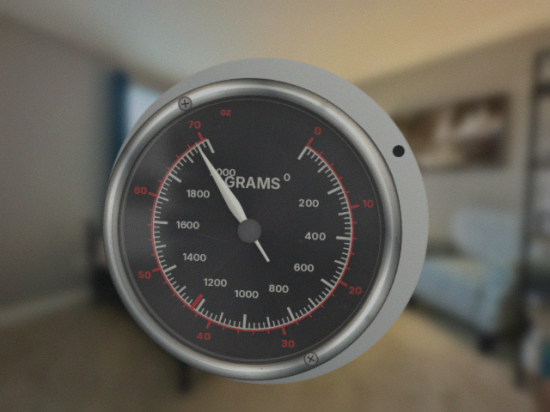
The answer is {"value": 1960, "unit": "g"}
